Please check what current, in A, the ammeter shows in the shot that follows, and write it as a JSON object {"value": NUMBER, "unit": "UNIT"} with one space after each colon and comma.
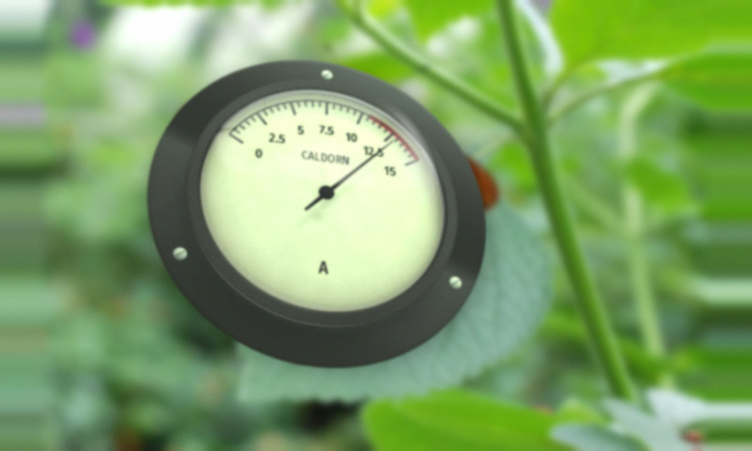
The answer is {"value": 13, "unit": "A"}
